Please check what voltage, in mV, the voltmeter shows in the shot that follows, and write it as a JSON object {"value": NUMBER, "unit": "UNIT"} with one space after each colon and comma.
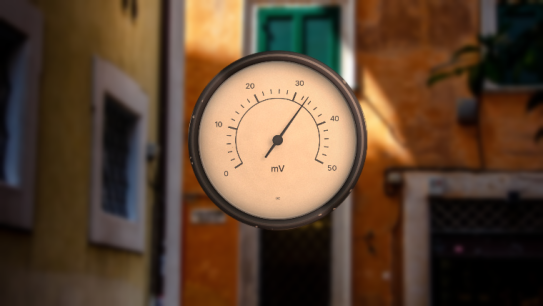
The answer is {"value": 33, "unit": "mV"}
